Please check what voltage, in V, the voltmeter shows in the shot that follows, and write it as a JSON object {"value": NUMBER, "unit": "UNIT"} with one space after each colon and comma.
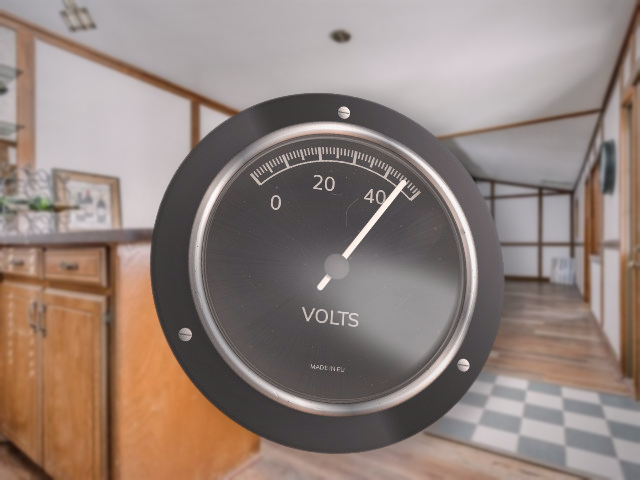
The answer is {"value": 45, "unit": "V"}
